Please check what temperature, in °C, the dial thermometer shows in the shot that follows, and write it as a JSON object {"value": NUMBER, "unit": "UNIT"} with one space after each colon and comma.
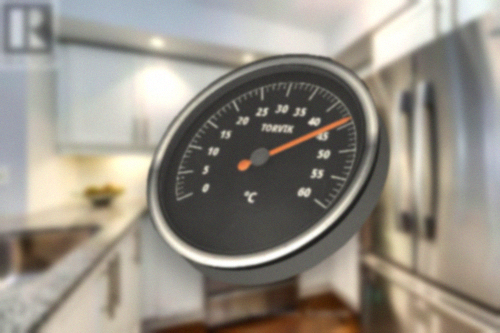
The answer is {"value": 45, "unit": "°C"}
